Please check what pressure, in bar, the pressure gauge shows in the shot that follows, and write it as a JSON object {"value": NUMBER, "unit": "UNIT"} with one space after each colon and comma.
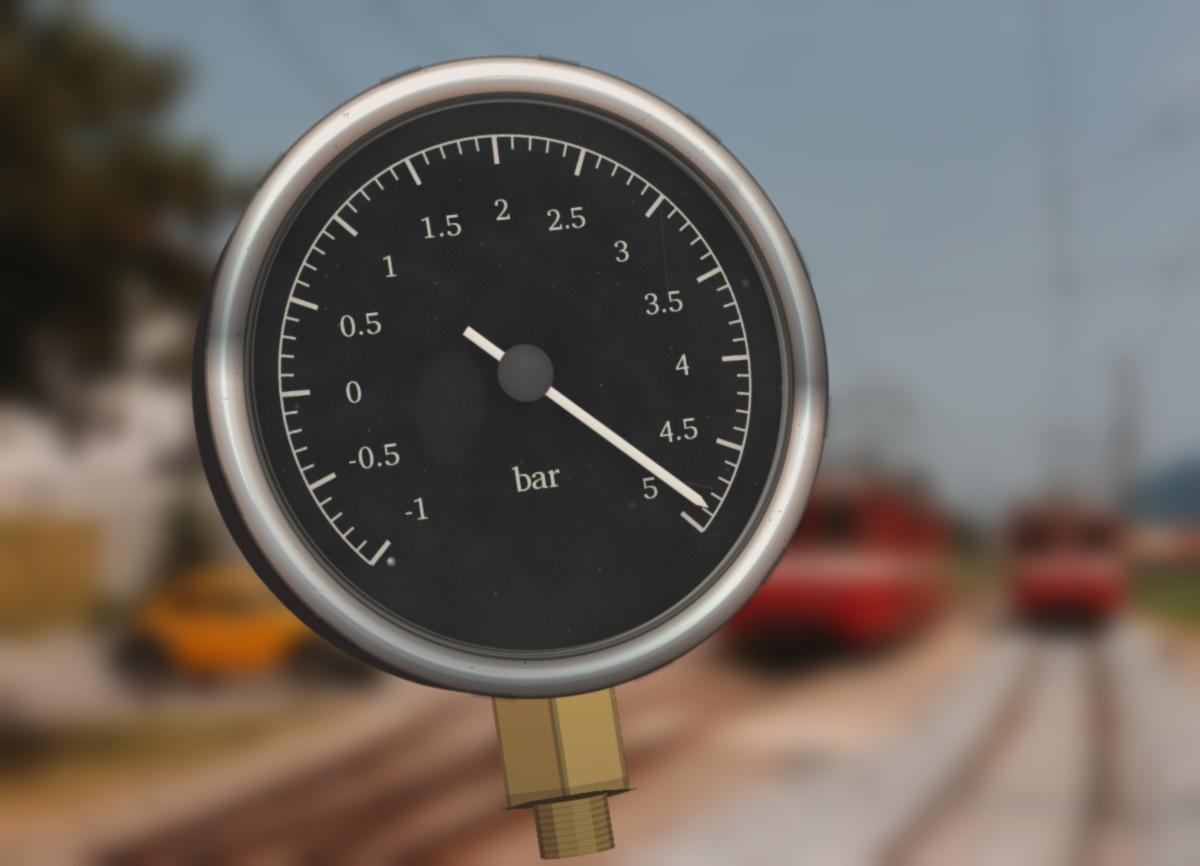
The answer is {"value": 4.9, "unit": "bar"}
